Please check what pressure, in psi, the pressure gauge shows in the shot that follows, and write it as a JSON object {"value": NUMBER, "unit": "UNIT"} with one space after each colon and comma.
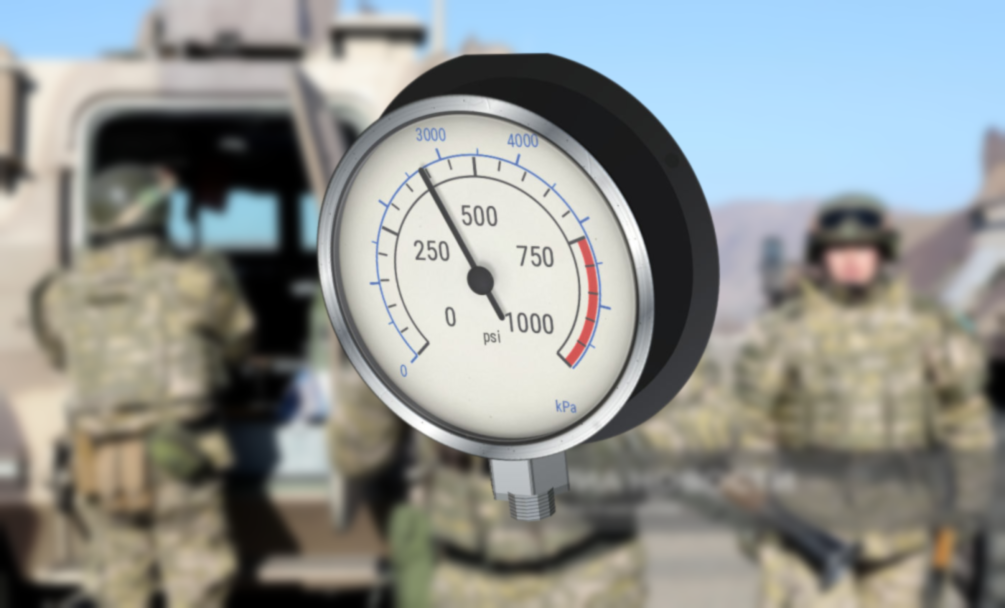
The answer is {"value": 400, "unit": "psi"}
